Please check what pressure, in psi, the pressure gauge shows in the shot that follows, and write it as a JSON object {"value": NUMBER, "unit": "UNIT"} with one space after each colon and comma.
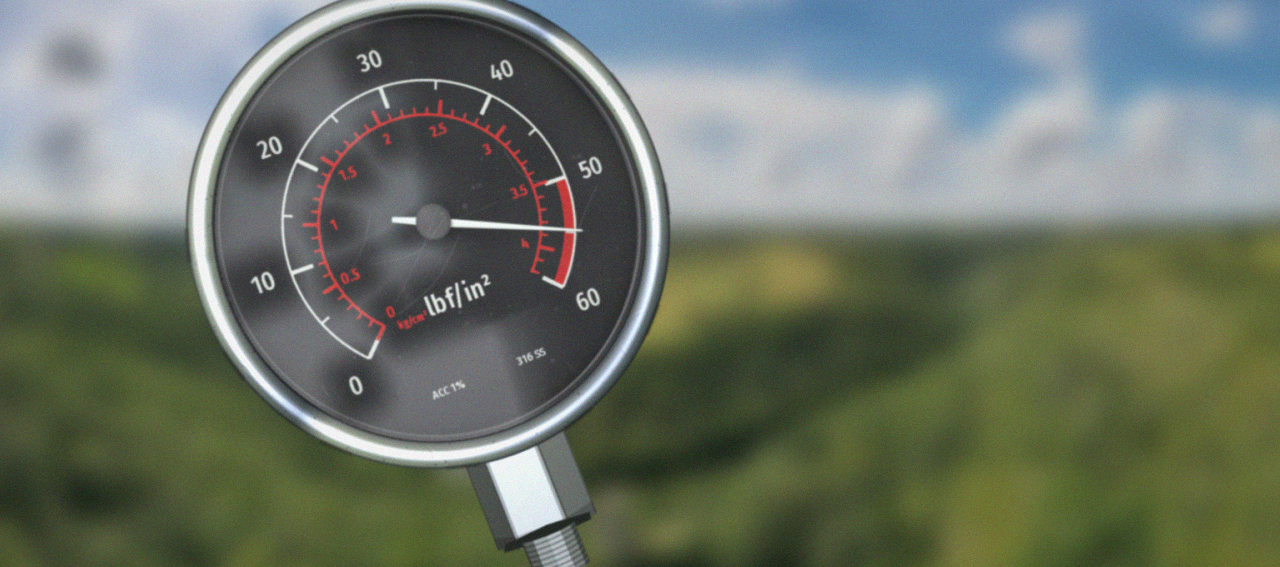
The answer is {"value": 55, "unit": "psi"}
